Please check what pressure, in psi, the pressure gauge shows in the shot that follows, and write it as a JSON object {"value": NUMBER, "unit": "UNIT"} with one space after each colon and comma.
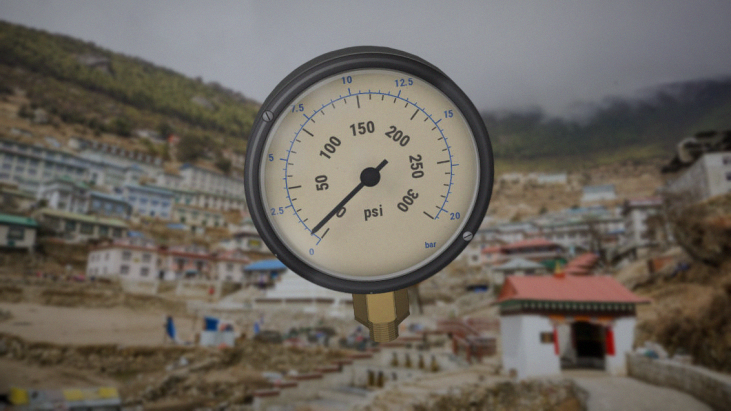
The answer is {"value": 10, "unit": "psi"}
